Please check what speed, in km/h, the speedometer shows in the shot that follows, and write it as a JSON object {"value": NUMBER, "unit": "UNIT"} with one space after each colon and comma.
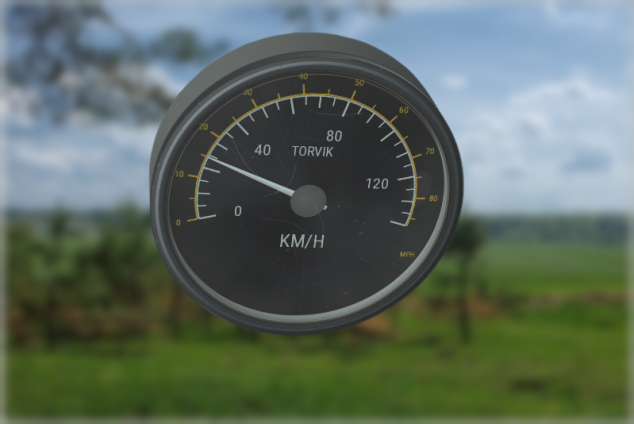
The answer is {"value": 25, "unit": "km/h"}
